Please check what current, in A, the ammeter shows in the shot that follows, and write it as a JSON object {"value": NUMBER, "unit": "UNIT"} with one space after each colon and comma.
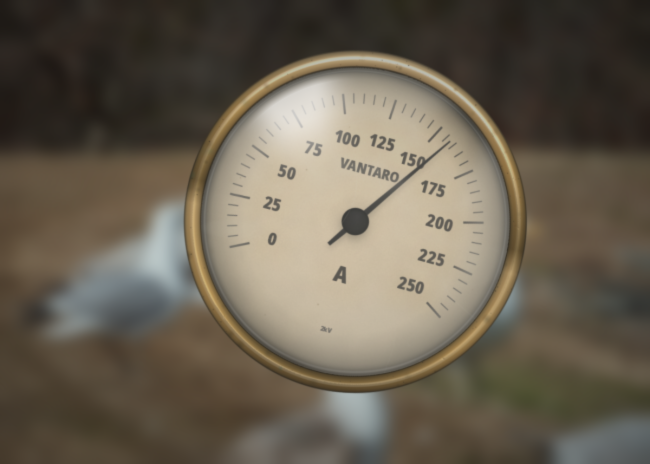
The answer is {"value": 157.5, "unit": "A"}
